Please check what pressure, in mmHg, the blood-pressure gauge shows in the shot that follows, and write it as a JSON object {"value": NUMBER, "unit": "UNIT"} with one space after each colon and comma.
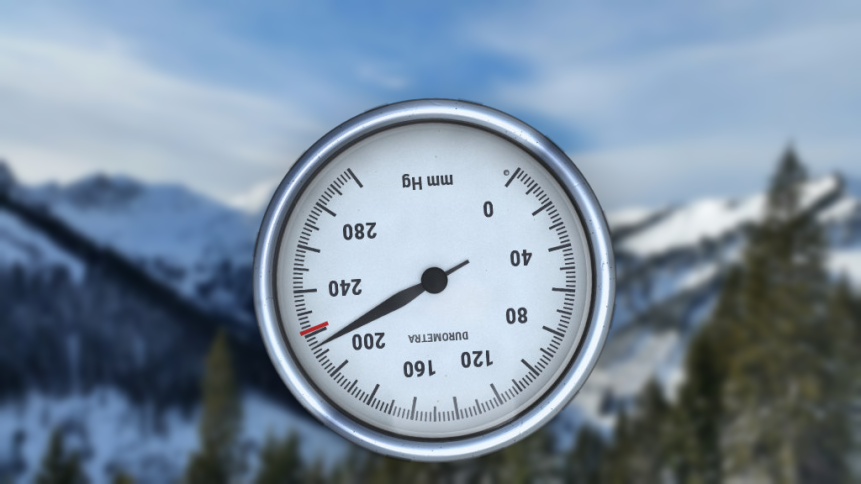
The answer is {"value": 214, "unit": "mmHg"}
